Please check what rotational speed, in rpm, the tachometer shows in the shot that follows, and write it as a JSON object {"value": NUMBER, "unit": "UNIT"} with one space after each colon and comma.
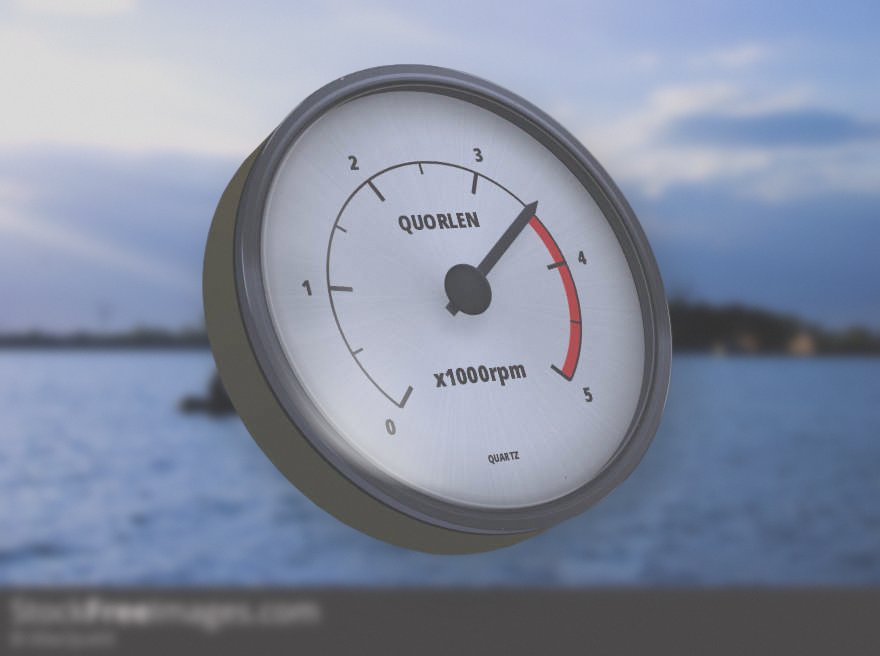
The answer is {"value": 3500, "unit": "rpm"}
